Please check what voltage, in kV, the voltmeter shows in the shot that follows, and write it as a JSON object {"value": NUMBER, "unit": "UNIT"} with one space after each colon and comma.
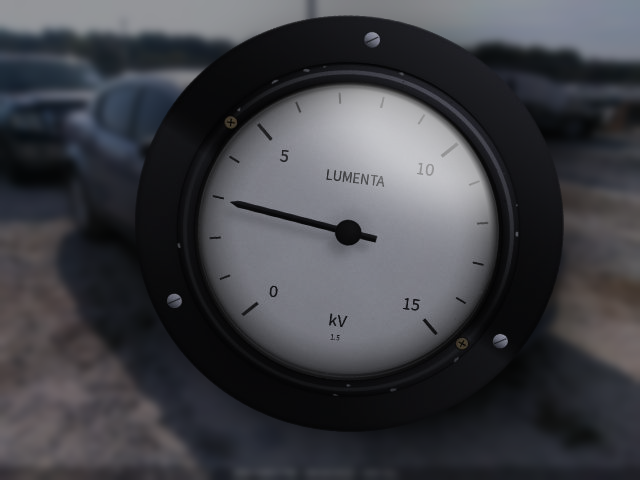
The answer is {"value": 3, "unit": "kV"}
